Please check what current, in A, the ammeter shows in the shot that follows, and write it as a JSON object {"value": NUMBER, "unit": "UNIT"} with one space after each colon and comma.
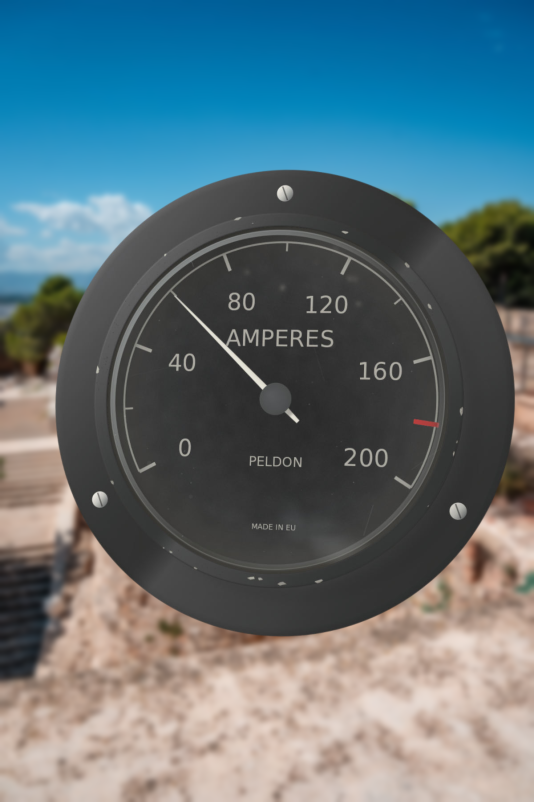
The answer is {"value": 60, "unit": "A"}
